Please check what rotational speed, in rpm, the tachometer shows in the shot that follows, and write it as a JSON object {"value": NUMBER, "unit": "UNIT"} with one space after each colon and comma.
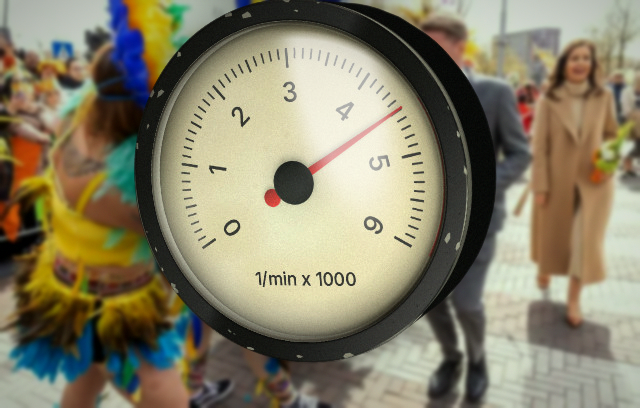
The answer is {"value": 4500, "unit": "rpm"}
